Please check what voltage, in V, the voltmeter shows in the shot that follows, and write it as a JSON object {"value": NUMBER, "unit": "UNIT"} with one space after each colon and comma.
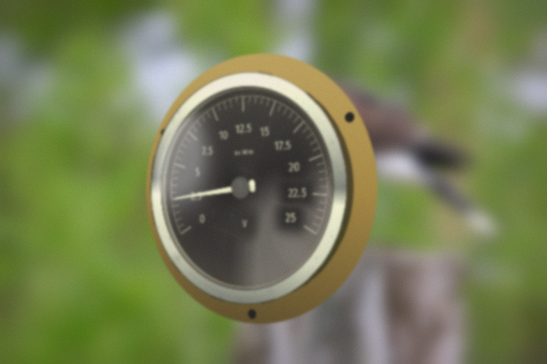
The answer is {"value": 2.5, "unit": "V"}
